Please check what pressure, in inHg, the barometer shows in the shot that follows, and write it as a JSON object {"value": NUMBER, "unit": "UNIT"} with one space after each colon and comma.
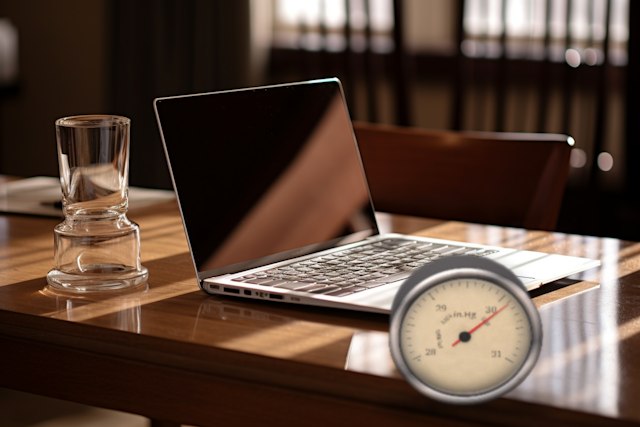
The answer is {"value": 30.1, "unit": "inHg"}
